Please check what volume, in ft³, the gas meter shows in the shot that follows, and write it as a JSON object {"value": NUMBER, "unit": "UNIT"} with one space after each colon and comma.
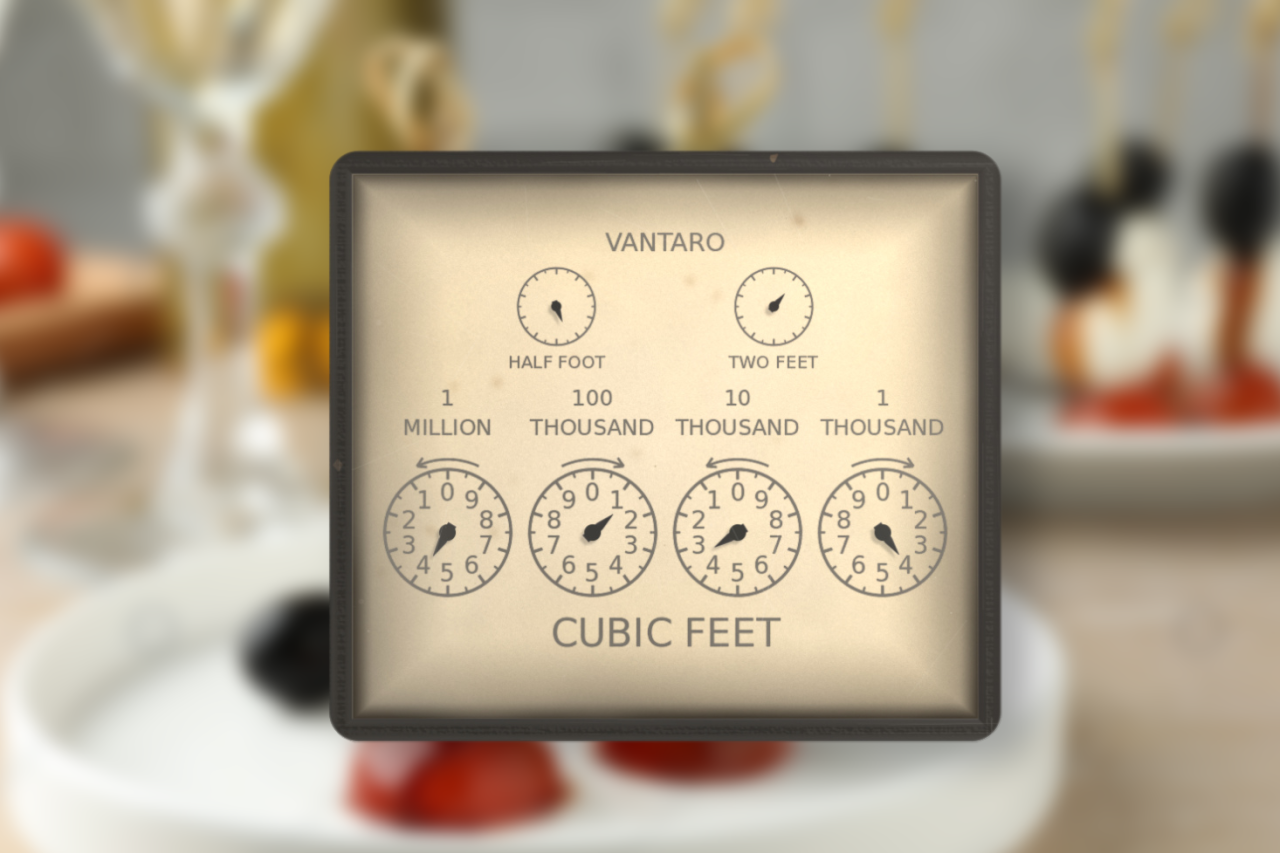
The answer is {"value": 413400, "unit": "ft³"}
